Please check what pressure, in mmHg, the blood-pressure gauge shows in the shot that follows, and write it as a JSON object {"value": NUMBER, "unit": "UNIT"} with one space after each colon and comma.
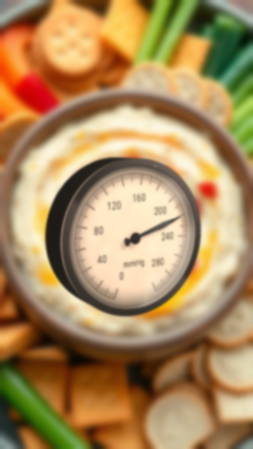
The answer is {"value": 220, "unit": "mmHg"}
